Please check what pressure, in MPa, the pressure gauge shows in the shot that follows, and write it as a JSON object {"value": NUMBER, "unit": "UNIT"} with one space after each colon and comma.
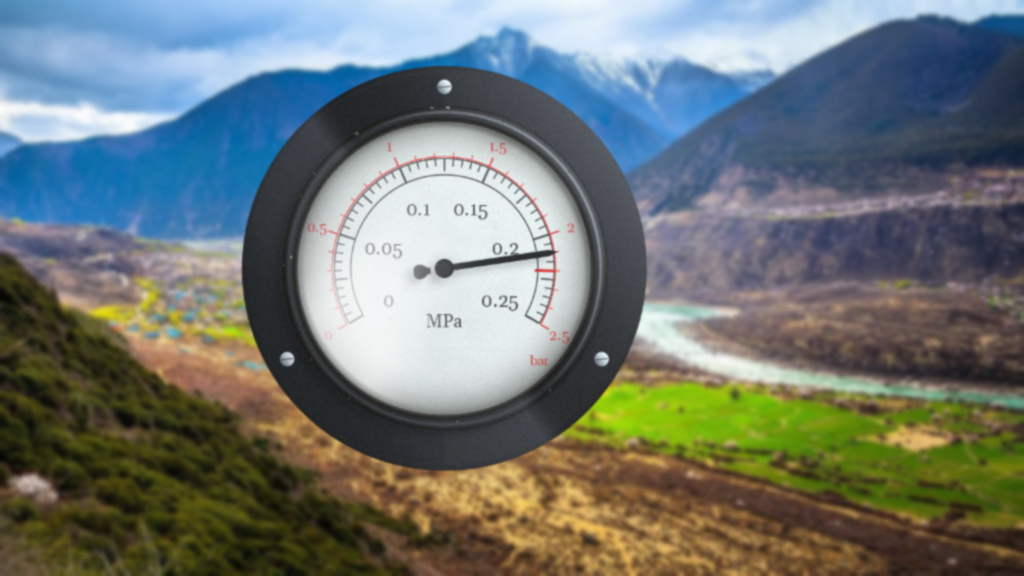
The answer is {"value": 0.21, "unit": "MPa"}
